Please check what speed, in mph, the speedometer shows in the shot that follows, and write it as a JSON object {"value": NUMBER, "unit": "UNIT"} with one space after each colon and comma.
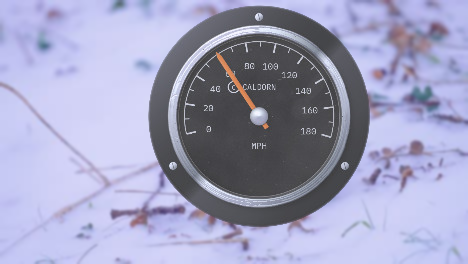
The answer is {"value": 60, "unit": "mph"}
